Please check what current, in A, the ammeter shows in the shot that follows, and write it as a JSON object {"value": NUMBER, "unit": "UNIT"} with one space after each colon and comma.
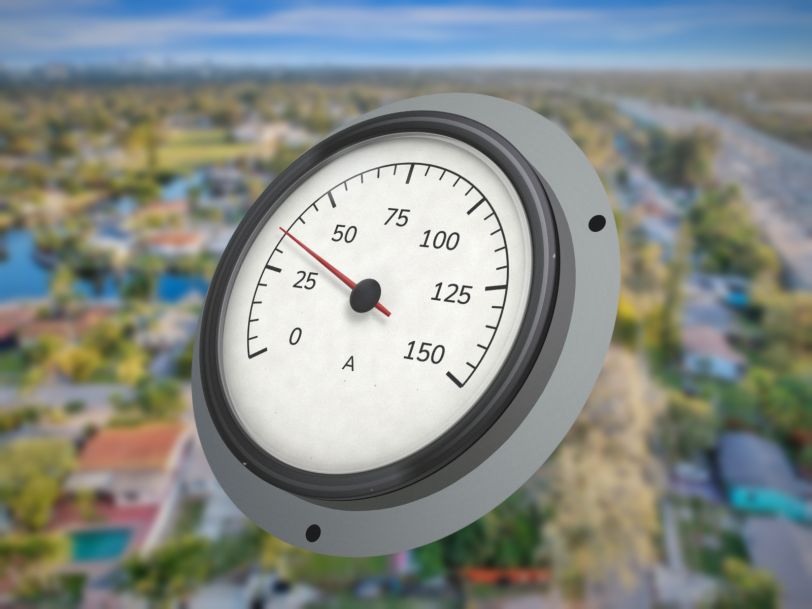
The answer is {"value": 35, "unit": "A"}
